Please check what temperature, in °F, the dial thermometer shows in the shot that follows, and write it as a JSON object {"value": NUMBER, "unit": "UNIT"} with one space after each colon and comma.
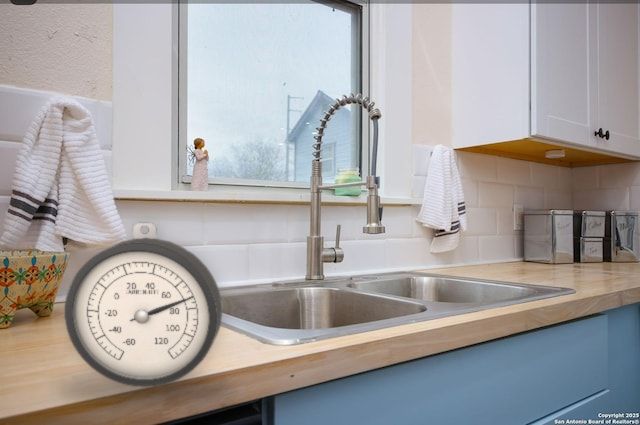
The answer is {"value": 72, "unit": "°F"}
